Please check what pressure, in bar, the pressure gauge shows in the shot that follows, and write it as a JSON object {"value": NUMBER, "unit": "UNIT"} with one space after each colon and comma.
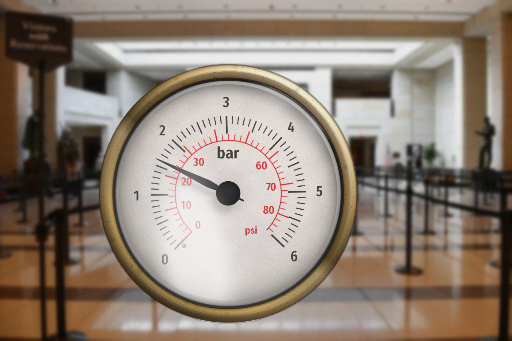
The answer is {"value": 1.6, "unit": "bar"}
